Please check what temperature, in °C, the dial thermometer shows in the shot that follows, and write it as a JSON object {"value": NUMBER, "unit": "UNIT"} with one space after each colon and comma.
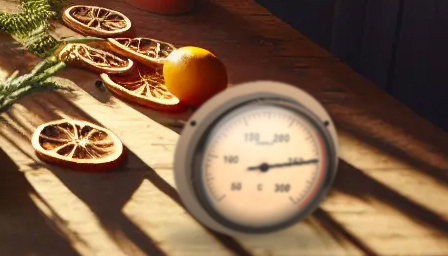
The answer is {"value": 250, "unit": "°C"}
